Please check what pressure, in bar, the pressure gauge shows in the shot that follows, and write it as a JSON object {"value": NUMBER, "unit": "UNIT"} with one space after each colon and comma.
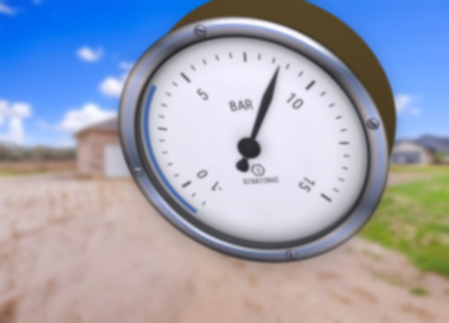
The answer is {"value": 8.75, "unit": "bar"}
